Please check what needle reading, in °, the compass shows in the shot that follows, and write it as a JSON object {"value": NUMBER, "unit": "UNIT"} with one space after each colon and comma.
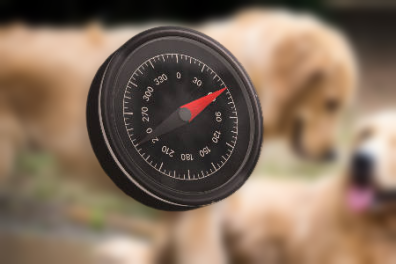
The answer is {"value": 60, "unit": "°"}
